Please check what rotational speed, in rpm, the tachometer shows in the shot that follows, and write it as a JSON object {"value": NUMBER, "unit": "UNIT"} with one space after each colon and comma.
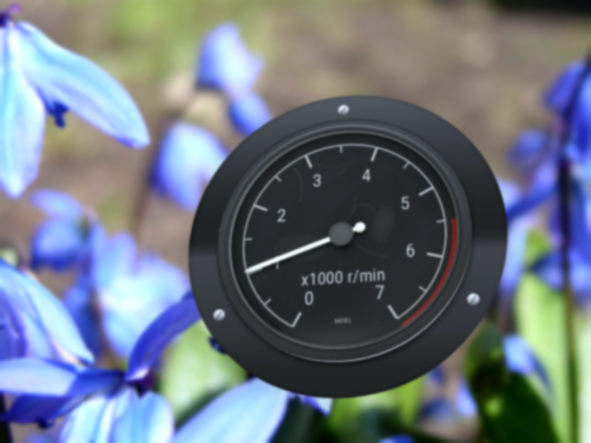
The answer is {"value": 1000, "unit": "rpm"}
